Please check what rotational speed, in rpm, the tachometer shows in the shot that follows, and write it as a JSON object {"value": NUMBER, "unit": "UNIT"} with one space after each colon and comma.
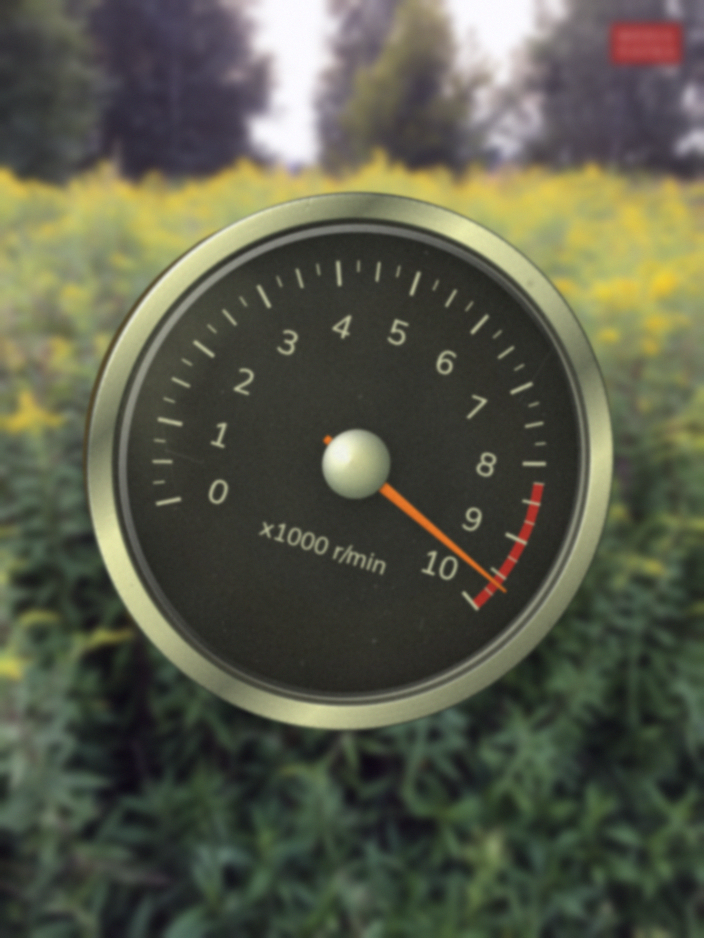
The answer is {"value": 9625, "unit": "rpm"}
